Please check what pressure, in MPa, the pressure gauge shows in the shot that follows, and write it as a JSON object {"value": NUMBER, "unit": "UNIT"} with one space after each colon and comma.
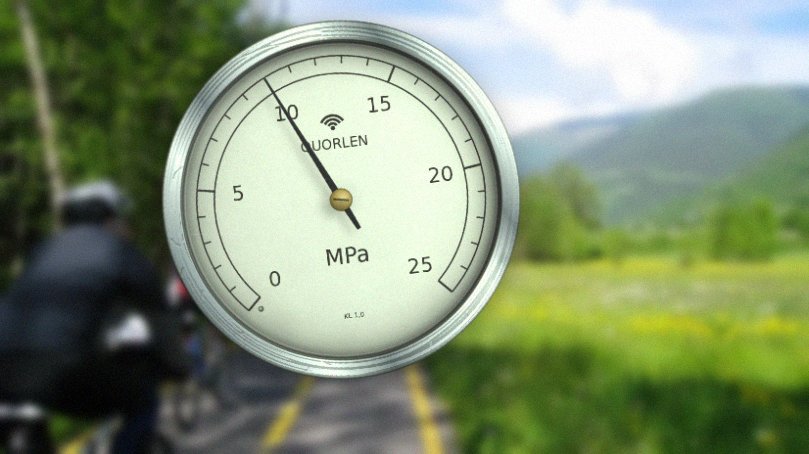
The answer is {"value": 10, "unit": "MPa"}
